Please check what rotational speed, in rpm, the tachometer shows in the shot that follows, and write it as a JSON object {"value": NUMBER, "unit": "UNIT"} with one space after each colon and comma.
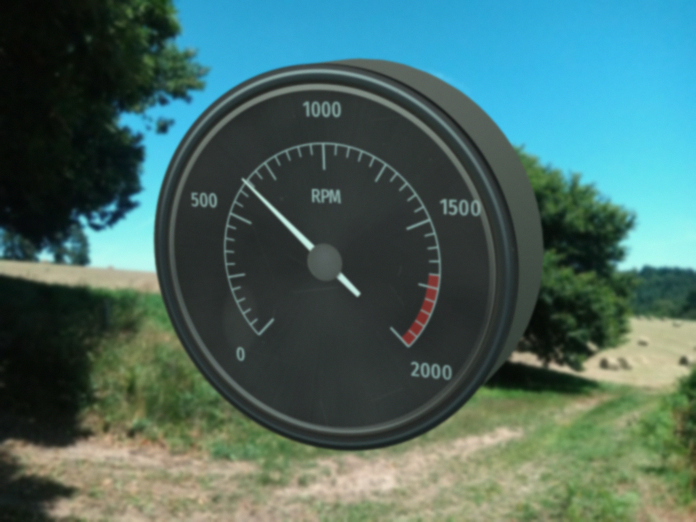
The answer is {"value": 650, "unit": "rpm"}
